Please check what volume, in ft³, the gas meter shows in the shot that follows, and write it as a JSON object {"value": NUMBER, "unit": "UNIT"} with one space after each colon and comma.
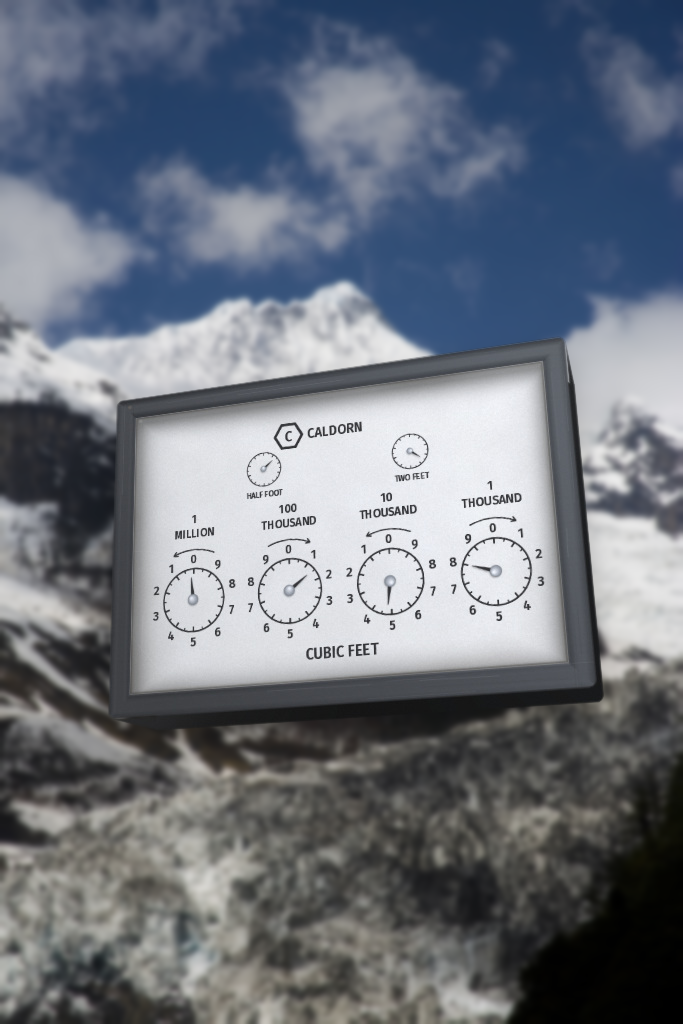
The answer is {"value": 14800, "unit": "ft³"}
